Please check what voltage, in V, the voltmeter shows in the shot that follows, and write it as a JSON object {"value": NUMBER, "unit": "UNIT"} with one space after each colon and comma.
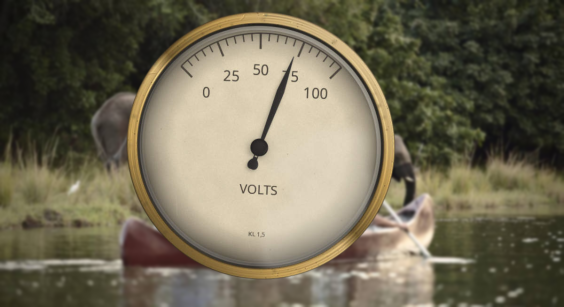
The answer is {"value": 72.5, "unit": "V"}
